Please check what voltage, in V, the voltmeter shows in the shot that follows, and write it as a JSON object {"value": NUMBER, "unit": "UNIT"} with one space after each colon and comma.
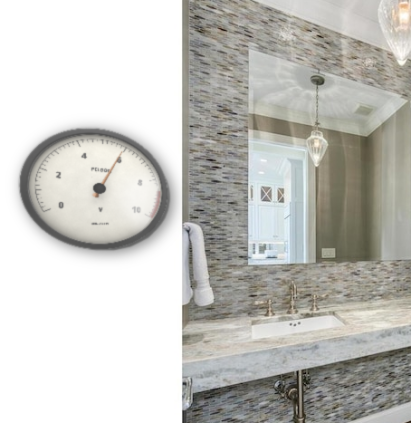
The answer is {"value": 6, "unit": "V"}
